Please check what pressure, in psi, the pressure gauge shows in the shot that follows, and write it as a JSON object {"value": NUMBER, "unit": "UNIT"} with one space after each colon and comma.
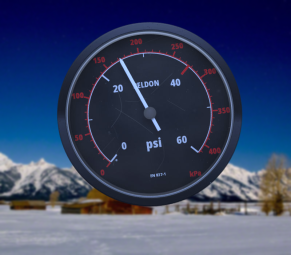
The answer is {"value": 25, "unit": "psi"}
